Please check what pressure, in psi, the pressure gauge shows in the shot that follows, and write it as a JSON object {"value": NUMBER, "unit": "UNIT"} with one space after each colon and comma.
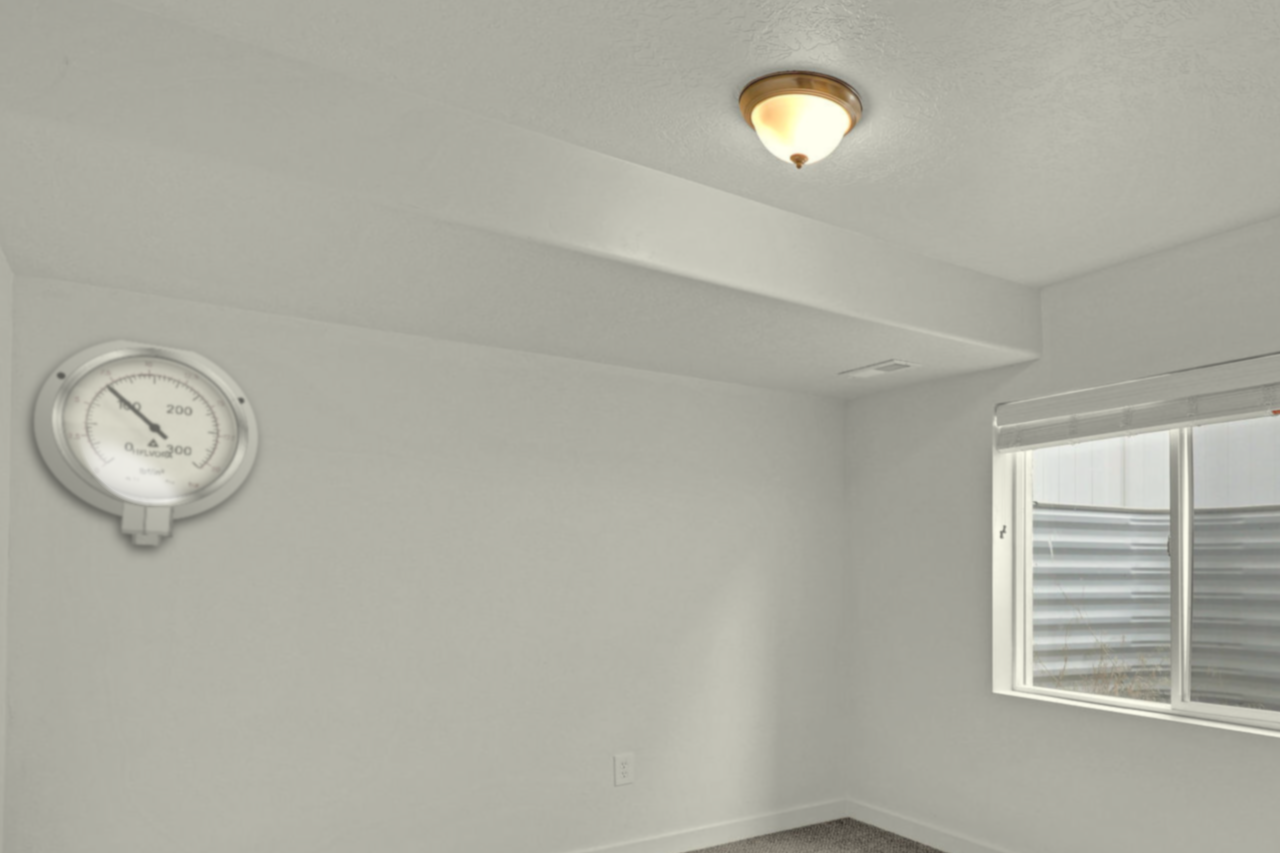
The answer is {"value": 100, "unit": "psi"}
